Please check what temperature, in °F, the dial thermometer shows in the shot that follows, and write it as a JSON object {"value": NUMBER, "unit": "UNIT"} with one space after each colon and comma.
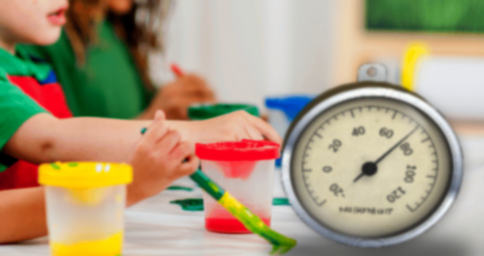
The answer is {"value": 72, "unit": "°F"}
